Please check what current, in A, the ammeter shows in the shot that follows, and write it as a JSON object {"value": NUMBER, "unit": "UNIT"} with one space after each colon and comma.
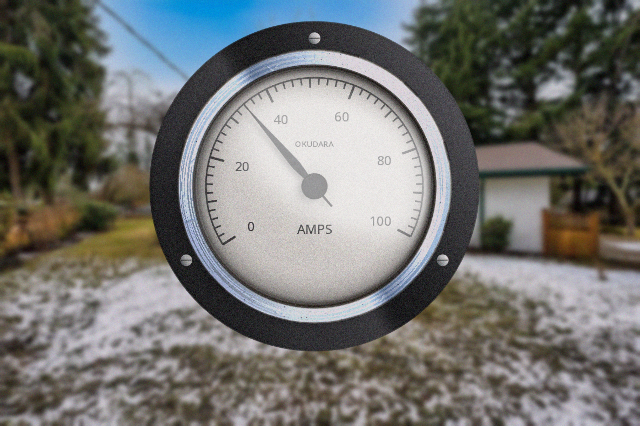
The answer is {"value": 34, "unit": "A"}
